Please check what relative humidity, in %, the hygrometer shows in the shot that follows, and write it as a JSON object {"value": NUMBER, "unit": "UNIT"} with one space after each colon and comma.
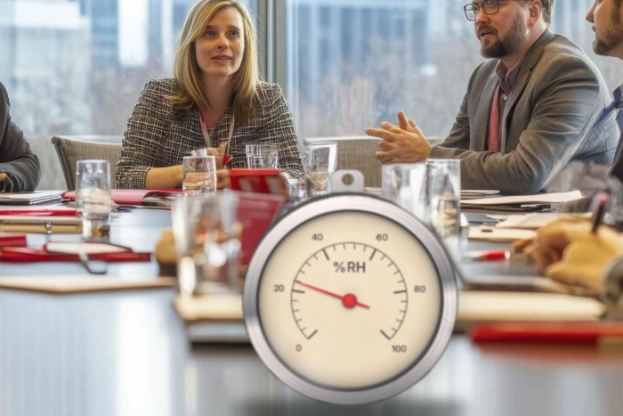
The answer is {"value": 24, "unit": "%"}
